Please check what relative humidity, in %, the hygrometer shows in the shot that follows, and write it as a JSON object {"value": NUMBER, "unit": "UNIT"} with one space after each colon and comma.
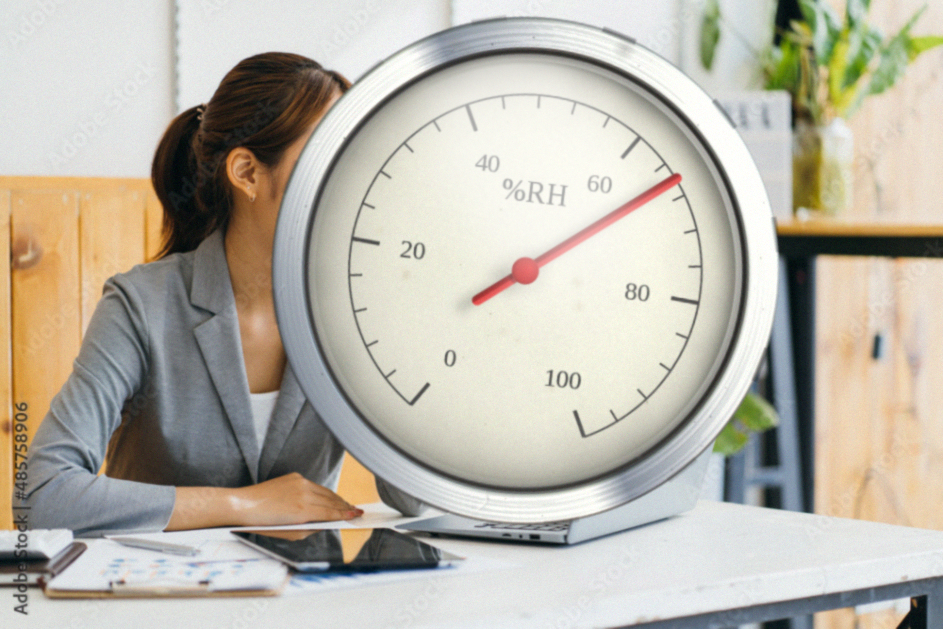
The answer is {"value": 66, "unit": "%"}
